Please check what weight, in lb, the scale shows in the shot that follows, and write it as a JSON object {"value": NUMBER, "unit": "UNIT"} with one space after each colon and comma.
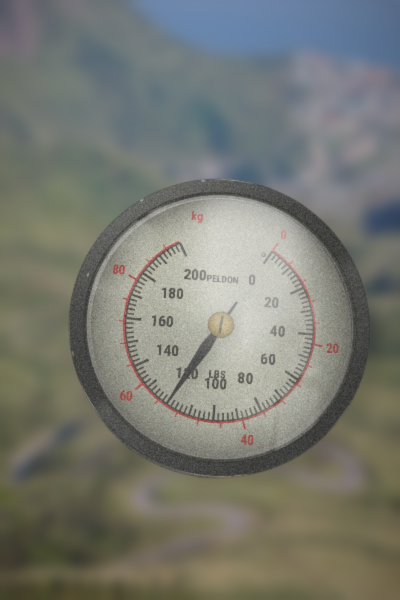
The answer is {"value": 120, "unit": "lb"}
